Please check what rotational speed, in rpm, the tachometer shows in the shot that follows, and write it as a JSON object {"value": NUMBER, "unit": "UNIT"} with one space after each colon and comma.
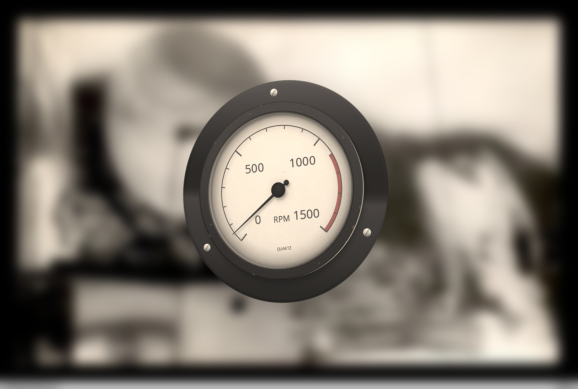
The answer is {"value": 50, "unit": "rpm"}
